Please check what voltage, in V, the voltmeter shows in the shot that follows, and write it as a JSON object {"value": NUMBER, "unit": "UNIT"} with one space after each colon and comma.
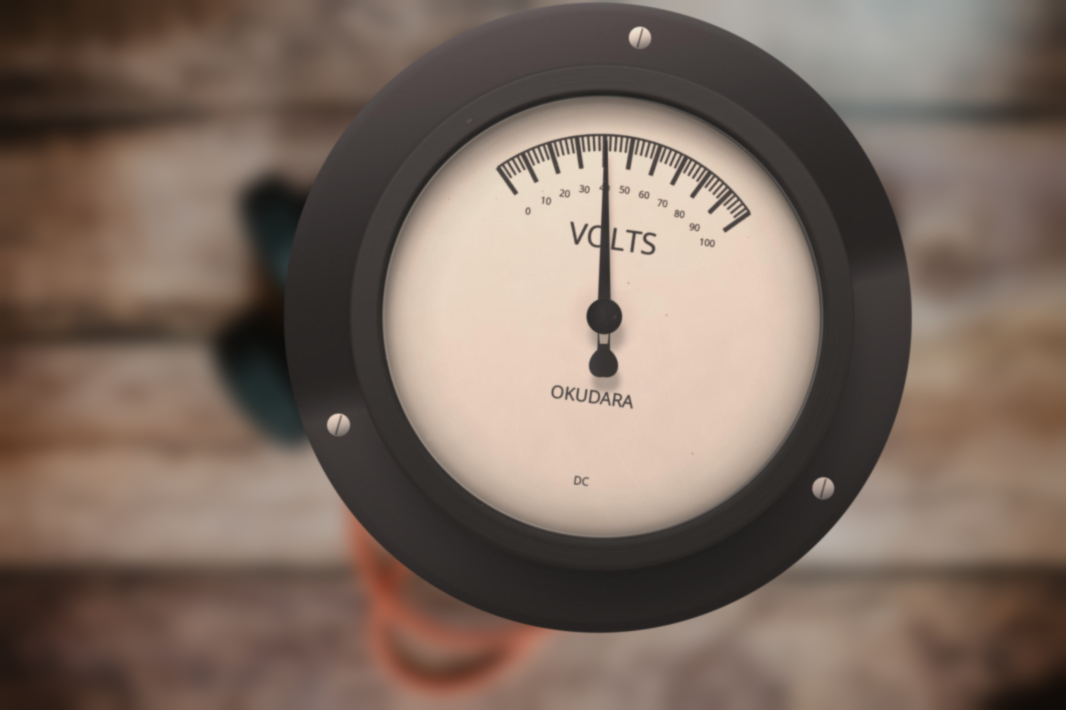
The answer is {"value": 40, "unit": "V"}
